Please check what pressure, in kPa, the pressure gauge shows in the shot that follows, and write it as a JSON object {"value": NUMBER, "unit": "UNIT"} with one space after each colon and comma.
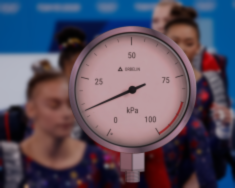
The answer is {"value": 12.5, "unit": "kPa"}
